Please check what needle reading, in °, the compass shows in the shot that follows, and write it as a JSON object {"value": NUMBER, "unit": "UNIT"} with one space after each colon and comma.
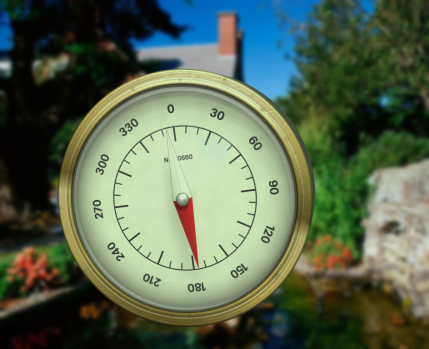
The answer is {"value": 175, "unit": "°"}
